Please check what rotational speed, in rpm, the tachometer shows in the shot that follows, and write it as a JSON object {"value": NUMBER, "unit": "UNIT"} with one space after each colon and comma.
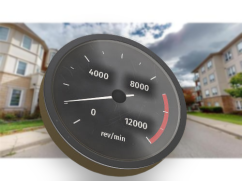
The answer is {"value": 1000, "unit": "rpm"}
